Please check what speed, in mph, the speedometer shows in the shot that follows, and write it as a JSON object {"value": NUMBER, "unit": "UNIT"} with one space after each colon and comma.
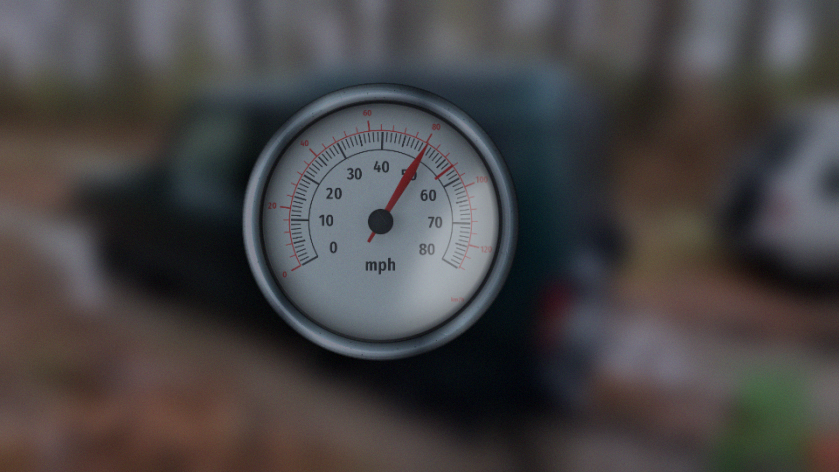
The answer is {"value": 50, "unit": "mph"}
